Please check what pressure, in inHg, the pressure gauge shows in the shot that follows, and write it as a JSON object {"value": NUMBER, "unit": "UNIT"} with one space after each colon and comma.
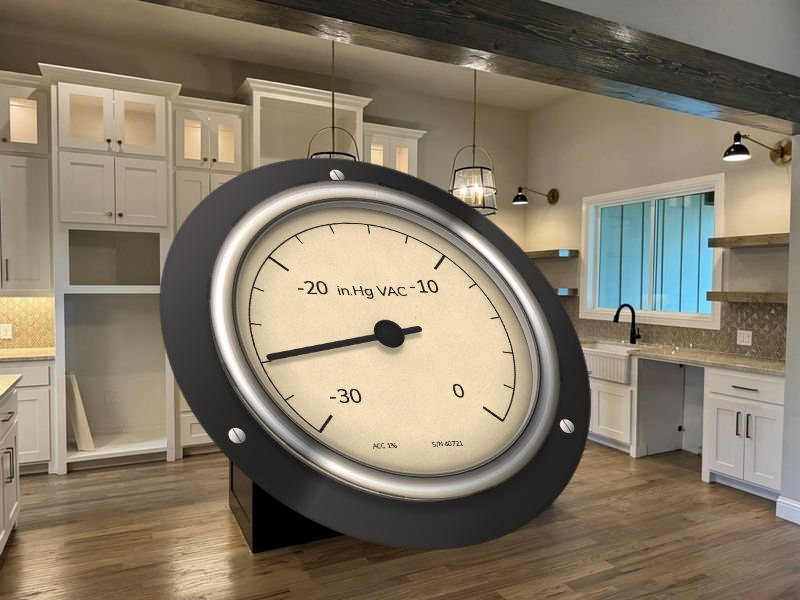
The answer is {"value": -26, "unit": "inHg"}
